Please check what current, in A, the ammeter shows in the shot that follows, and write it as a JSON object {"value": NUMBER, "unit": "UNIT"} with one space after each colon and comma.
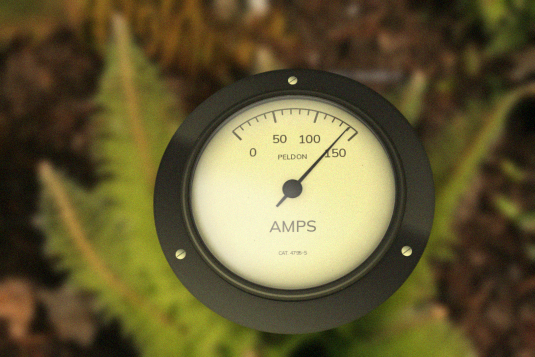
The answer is {"value": 140, "unit": "A"}
